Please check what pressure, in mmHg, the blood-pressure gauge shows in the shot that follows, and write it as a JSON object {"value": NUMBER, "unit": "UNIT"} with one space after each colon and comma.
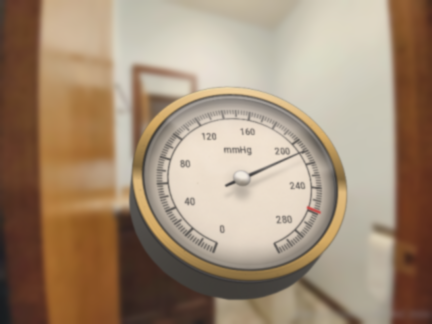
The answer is {"value": 210, "unit": "mmHg"}
